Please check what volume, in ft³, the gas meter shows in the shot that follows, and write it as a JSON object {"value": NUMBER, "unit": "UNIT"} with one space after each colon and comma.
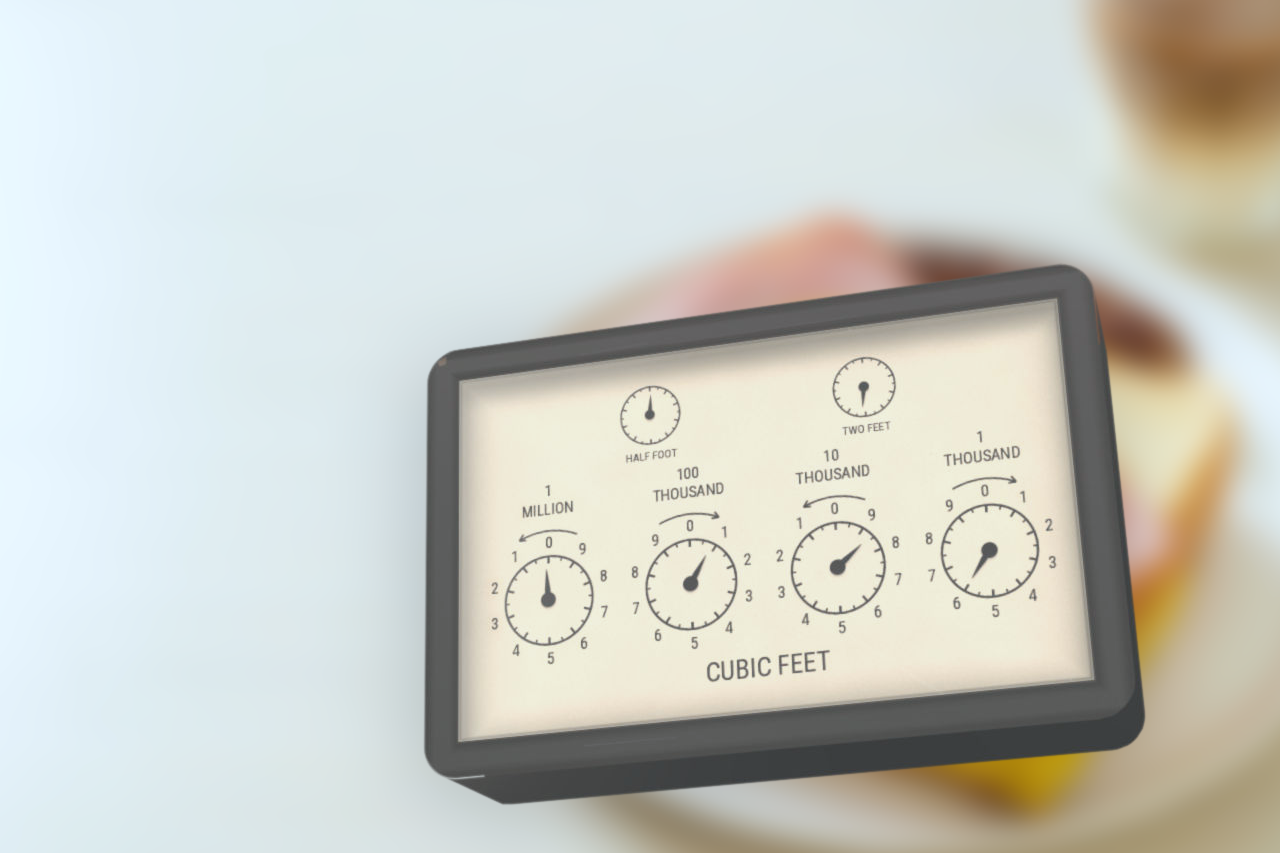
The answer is {"value": 8600, "unit": "ft³"}
